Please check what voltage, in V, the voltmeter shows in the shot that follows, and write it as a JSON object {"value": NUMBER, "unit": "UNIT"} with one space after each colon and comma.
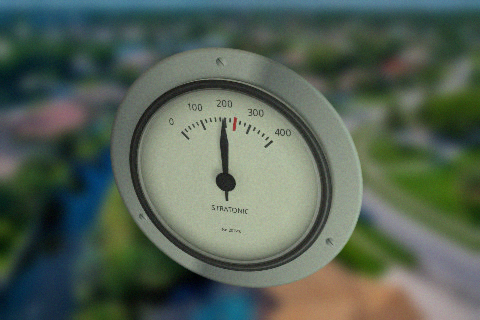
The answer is {"value": 200, "unit": "V"}
